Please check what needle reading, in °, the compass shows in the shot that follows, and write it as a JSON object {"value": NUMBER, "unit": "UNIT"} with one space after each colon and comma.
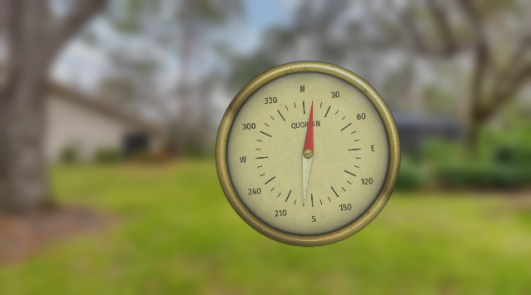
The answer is {"value": 10, "unit": "°"}
